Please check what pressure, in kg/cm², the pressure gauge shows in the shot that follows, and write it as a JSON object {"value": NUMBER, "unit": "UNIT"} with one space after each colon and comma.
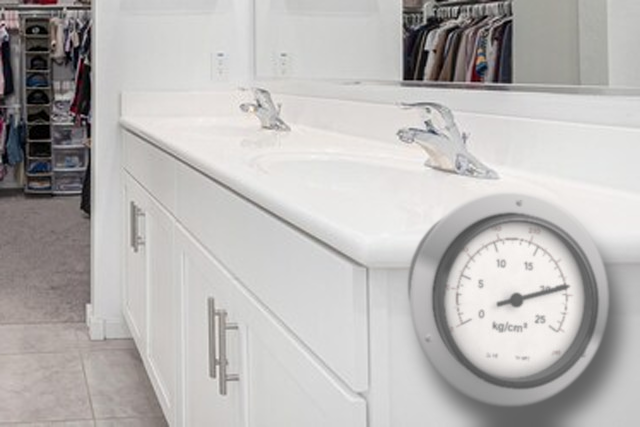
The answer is {"value": 20, "unit": "kg/cm²"}
